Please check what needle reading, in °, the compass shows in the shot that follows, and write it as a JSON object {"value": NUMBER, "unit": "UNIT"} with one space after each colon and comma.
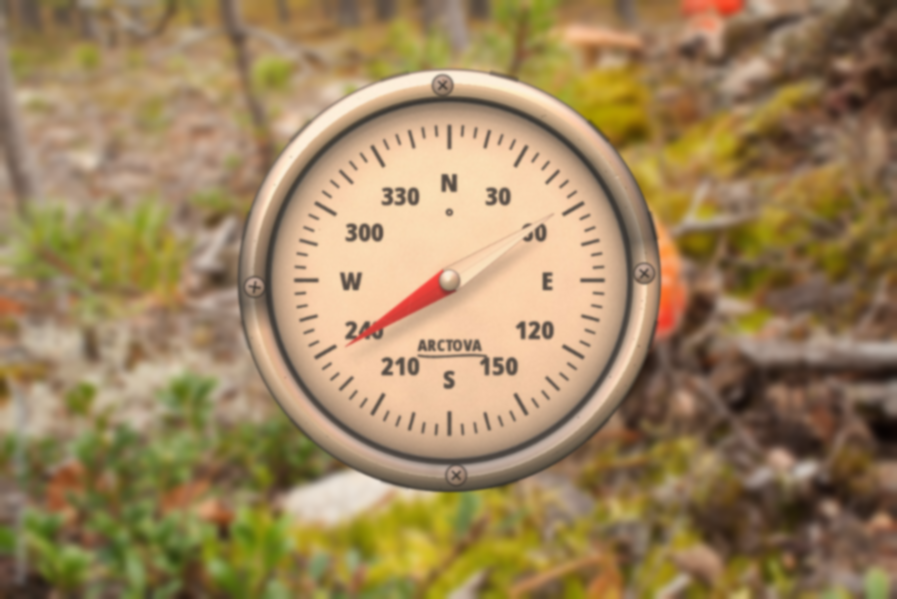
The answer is {"value": 237.5, "unit": "°"}
